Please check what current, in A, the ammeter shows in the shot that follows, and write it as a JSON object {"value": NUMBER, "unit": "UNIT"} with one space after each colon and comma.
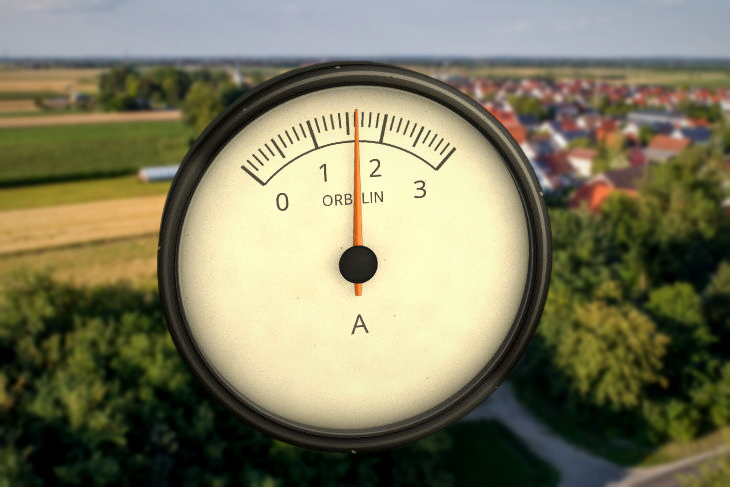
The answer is {"value": 1.6, "unit": "A"}
